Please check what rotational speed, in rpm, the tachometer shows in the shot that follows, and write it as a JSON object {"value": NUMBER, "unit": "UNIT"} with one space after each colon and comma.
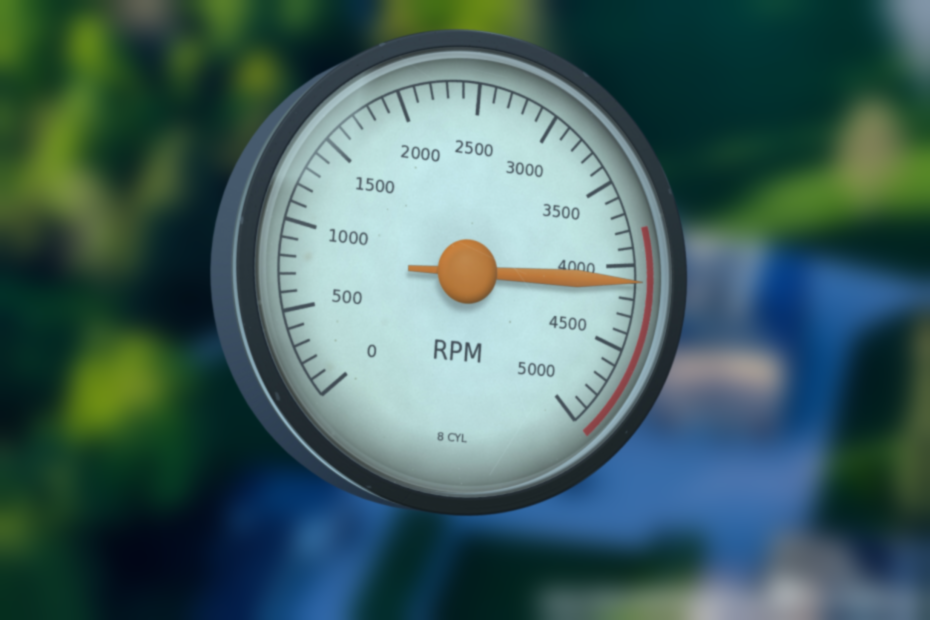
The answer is {"value": 4100, "unit": "rpm"}
